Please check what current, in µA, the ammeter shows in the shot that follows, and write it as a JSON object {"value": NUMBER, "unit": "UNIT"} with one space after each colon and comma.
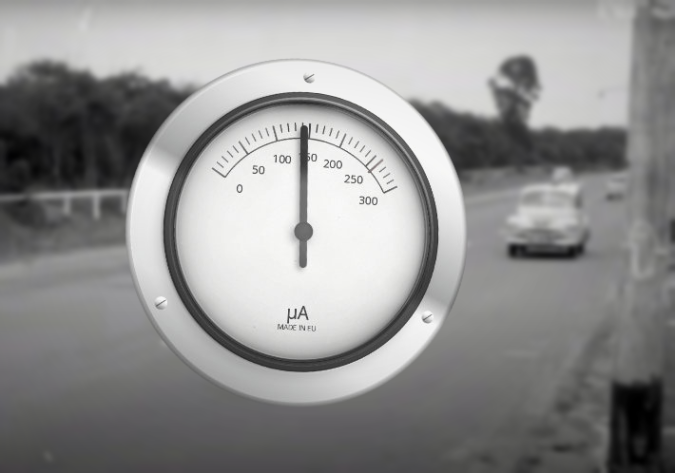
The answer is {"value": 140, "unit": "µA"}
